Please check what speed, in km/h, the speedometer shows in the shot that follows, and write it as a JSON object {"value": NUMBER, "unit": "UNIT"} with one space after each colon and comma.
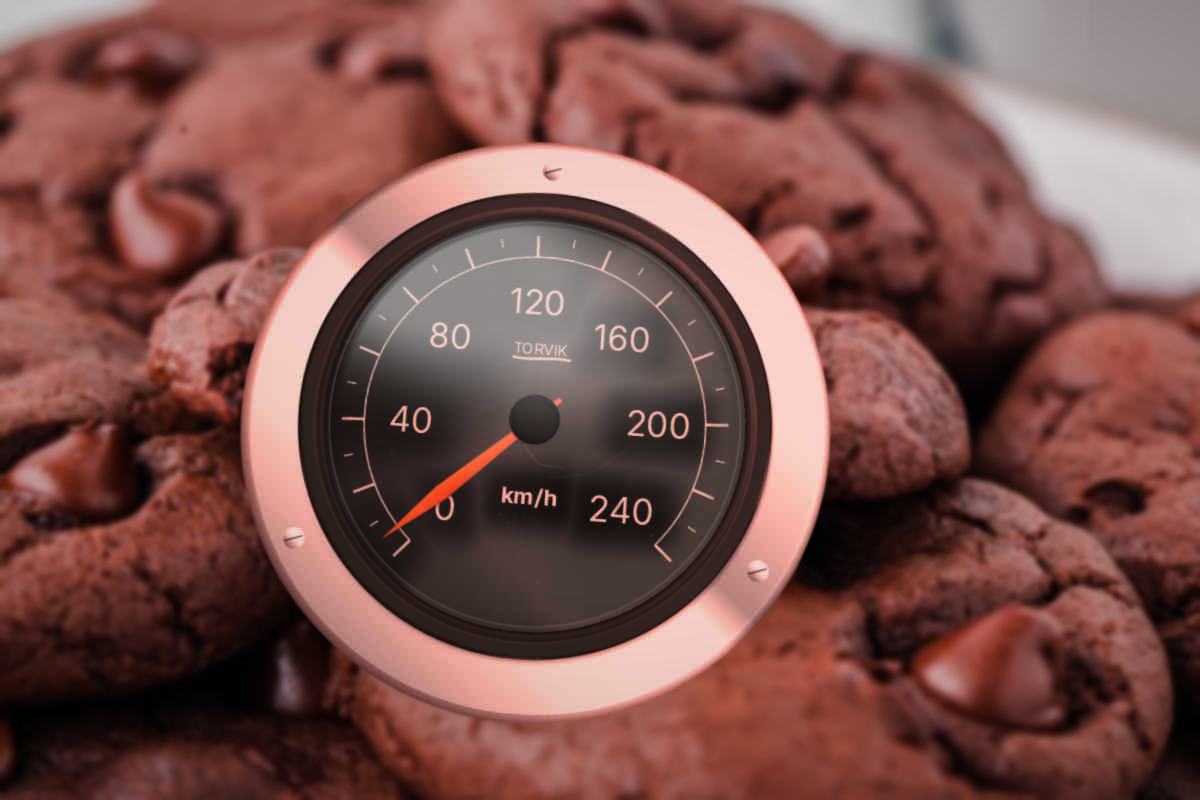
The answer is {"value": 5, "unit": "km/h"}
